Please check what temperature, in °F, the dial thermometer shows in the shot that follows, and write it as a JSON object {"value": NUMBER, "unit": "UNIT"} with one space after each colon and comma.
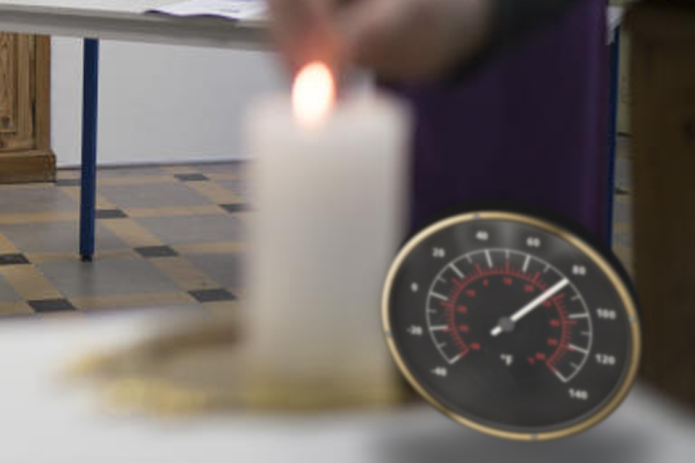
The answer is {"value": 80, "unit": "°F"}
